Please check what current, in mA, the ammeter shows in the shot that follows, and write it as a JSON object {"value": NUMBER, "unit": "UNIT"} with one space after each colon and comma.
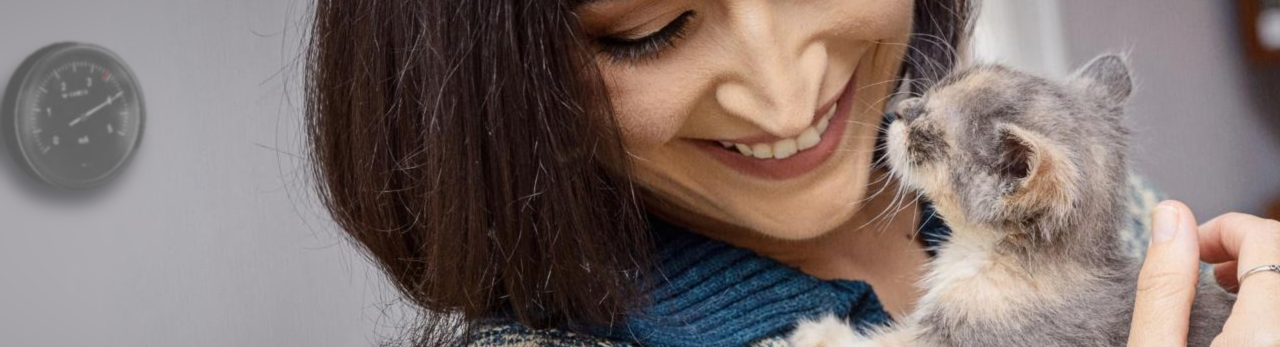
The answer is {"value": 4, "unit": "mA"}
